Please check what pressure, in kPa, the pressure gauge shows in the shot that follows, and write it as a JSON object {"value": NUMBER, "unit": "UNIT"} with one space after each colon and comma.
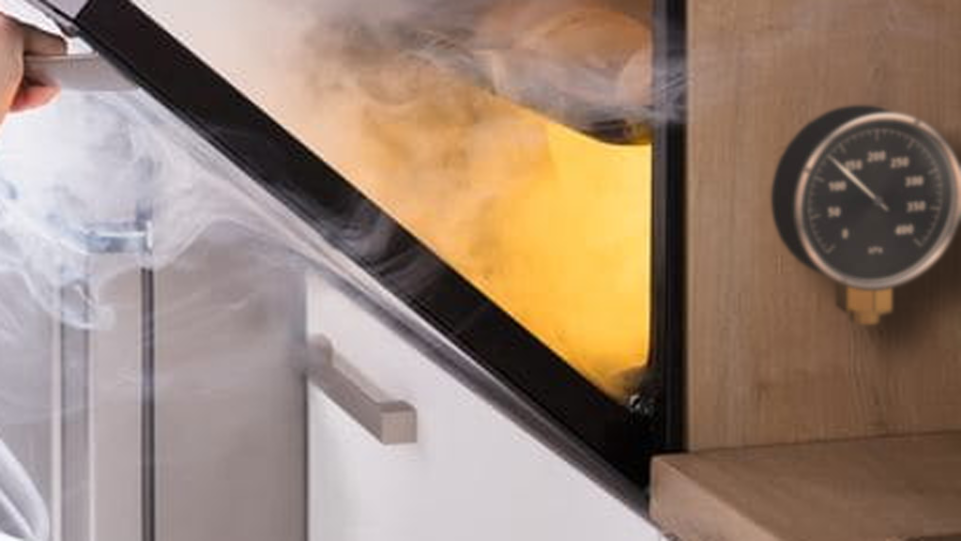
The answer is {"value": 130, "unit": "kPa"}
